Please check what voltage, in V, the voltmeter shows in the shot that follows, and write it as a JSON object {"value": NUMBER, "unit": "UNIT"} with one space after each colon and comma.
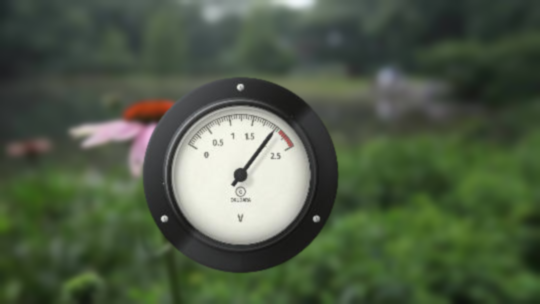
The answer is {"value": 2, "unit": "V"}
